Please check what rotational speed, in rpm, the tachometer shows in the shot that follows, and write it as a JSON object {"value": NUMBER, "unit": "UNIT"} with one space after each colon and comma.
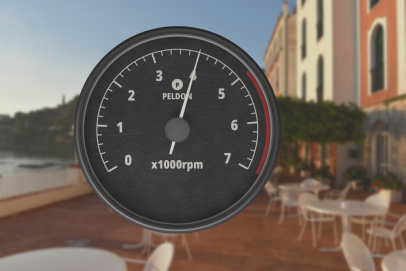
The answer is {"value": 4000, "unit": "rpm"}
